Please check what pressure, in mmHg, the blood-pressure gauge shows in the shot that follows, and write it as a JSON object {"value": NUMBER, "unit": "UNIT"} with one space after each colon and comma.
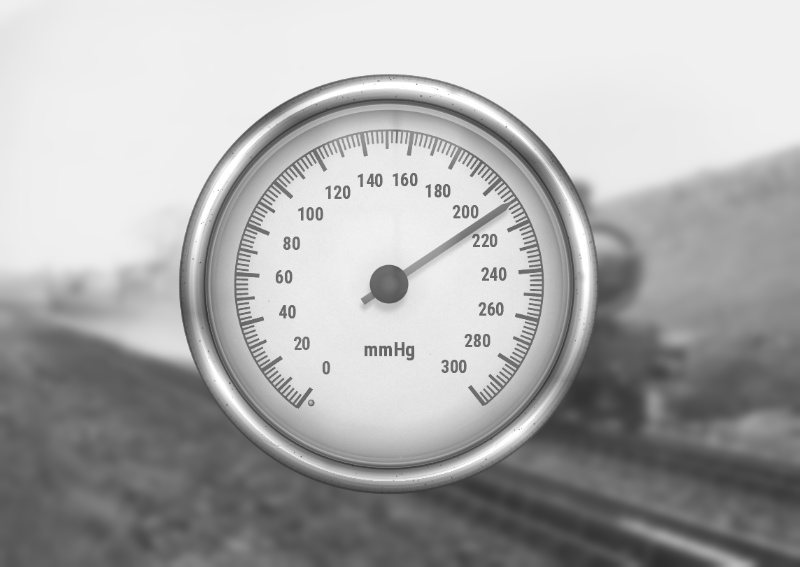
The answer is {"value": 210, "unit": "mmHg"}
